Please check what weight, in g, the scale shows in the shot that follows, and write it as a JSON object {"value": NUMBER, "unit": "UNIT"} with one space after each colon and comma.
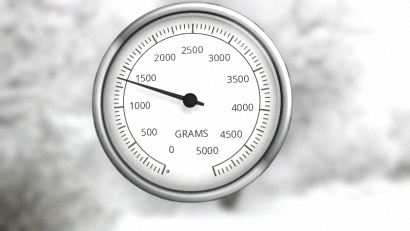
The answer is {"value": 1350, "unit": "g"}
